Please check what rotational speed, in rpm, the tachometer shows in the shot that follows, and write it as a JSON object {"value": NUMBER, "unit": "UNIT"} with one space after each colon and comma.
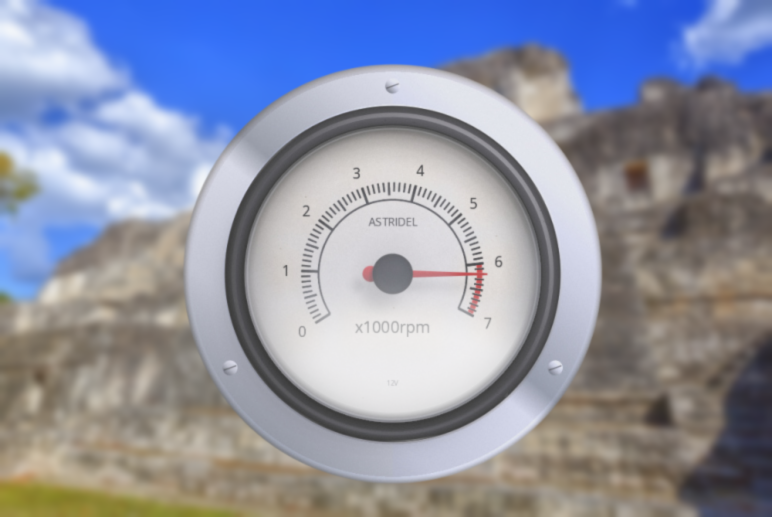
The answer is {"value": 6200, "unit": "rpm"}
